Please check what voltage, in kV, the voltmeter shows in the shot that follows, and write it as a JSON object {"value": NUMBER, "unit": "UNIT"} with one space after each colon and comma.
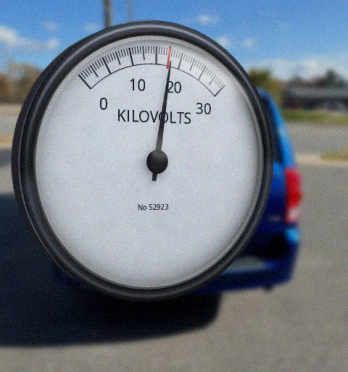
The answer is {"value": 17.5, "unit": "kV"}
